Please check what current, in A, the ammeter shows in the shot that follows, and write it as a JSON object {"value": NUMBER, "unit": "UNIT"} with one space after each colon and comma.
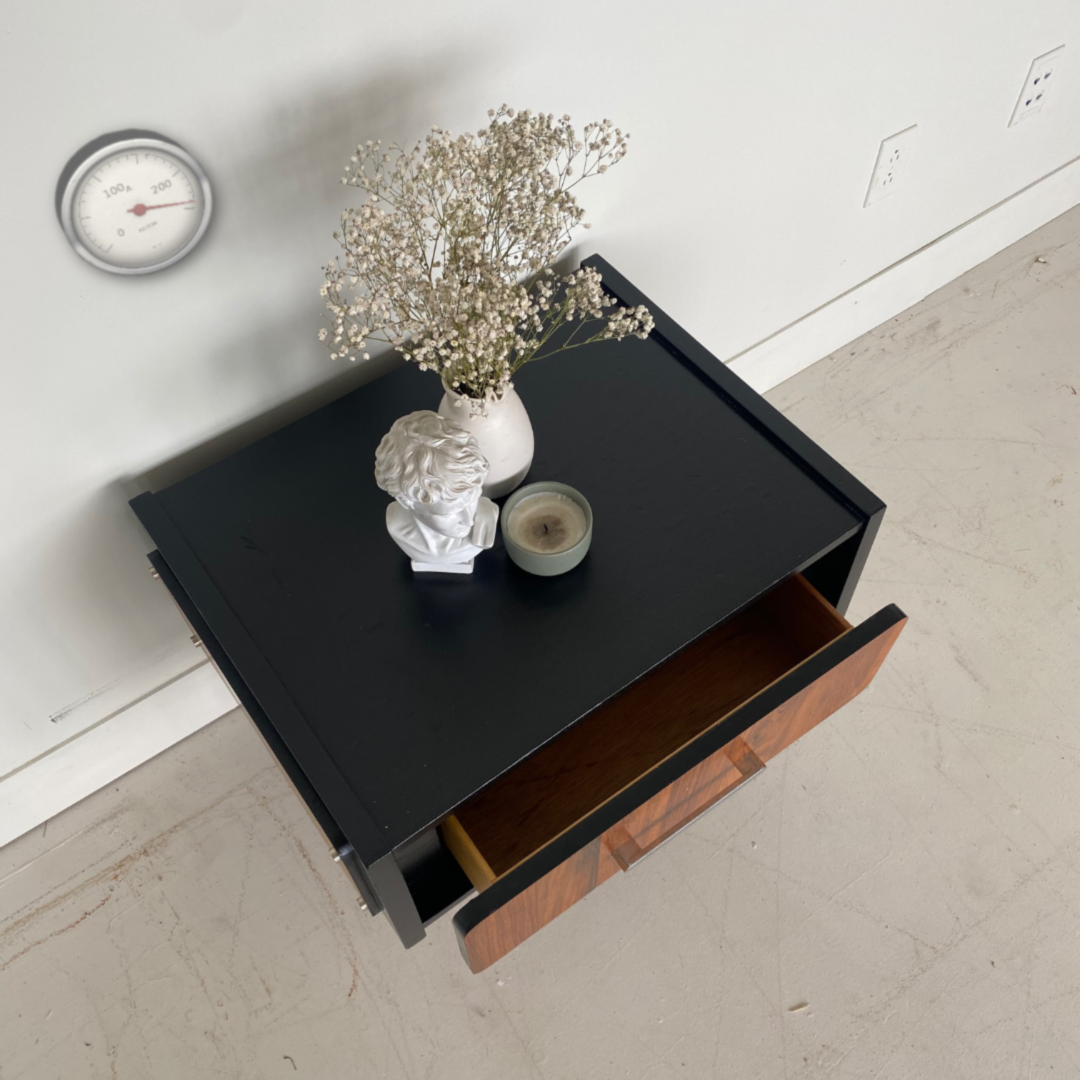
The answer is {"value": 240, "unit": "A"}
